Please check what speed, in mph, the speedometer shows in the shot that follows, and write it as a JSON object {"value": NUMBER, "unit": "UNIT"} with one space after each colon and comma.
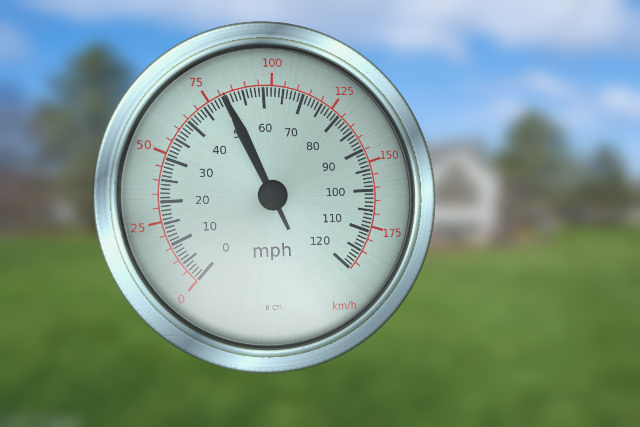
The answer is {"value": 50, "unit": "mph"}
